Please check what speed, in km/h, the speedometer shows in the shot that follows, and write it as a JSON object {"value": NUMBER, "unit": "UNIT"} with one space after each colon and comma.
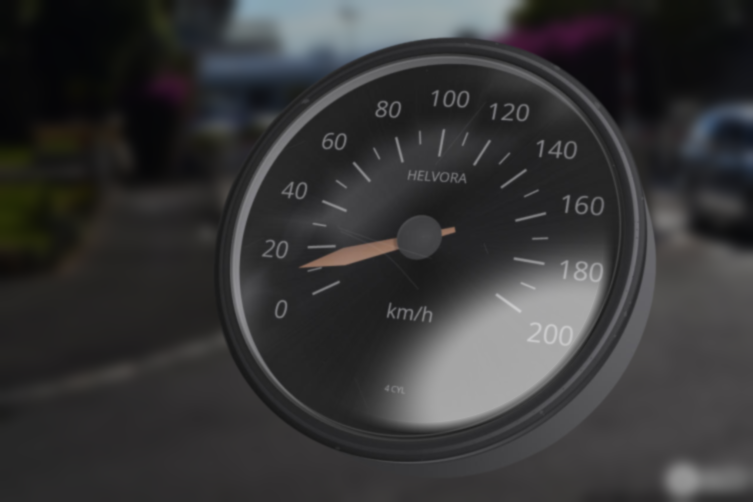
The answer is {"value": 10, "unit": "km/h"}
